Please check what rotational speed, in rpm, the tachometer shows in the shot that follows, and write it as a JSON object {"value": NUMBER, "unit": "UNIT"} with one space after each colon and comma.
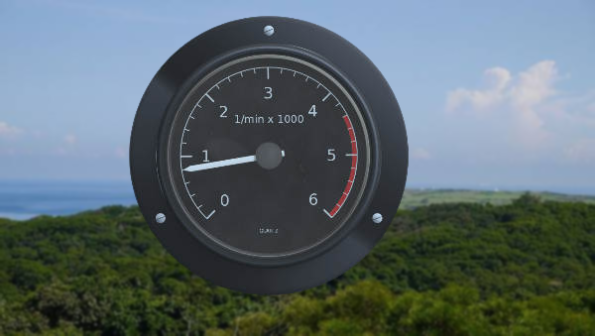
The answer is {"value": 800, "unit": "rpm"}
